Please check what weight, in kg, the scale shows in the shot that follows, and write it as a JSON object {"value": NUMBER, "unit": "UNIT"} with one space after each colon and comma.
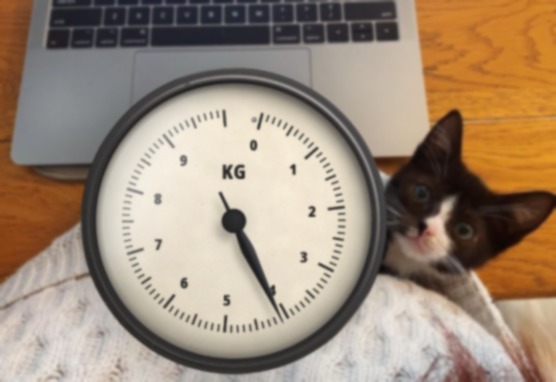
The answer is {"value": 4.1, "unit": "kg"}
